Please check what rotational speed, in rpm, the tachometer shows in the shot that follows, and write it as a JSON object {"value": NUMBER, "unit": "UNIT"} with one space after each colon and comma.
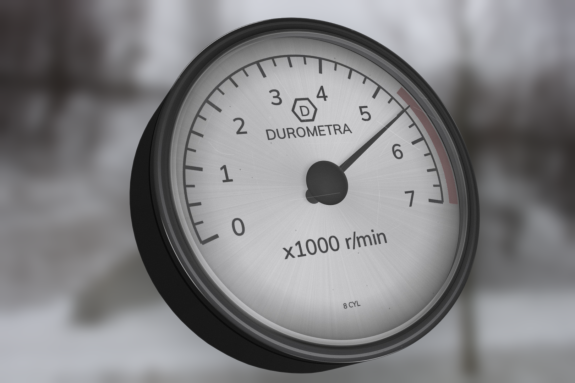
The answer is {"value": 5500, "unit": "rpm"}
